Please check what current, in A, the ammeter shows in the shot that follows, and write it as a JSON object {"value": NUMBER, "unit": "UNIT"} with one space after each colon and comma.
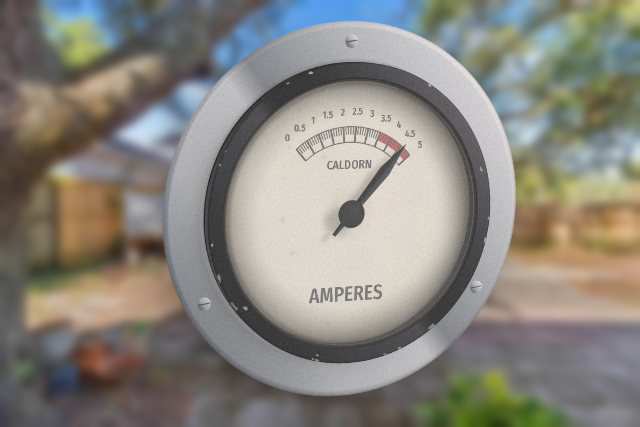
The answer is {"value": 4.5, "unit": "A"}
